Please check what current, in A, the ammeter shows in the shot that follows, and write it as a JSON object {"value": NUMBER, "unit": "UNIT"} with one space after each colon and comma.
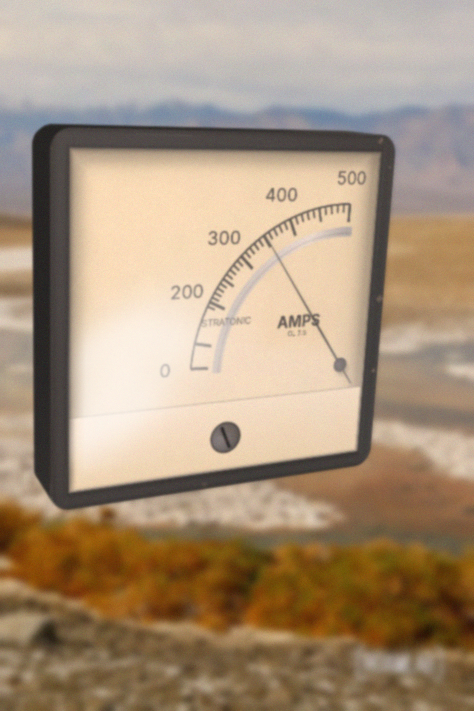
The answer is {"value": 350, "unit": "A"}
